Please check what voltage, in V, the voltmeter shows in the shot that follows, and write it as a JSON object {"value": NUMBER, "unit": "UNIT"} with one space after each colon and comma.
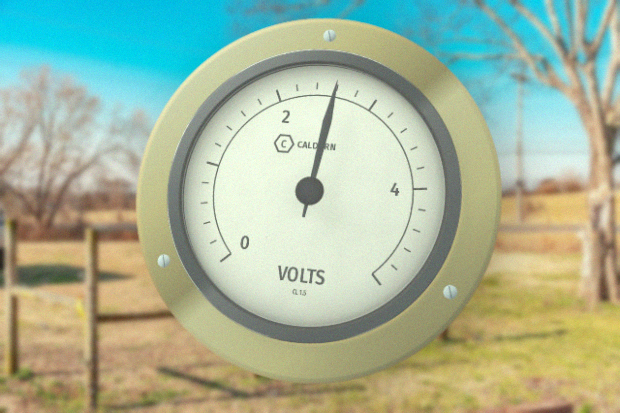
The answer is {"value": 2.6, "unit": "V"}
